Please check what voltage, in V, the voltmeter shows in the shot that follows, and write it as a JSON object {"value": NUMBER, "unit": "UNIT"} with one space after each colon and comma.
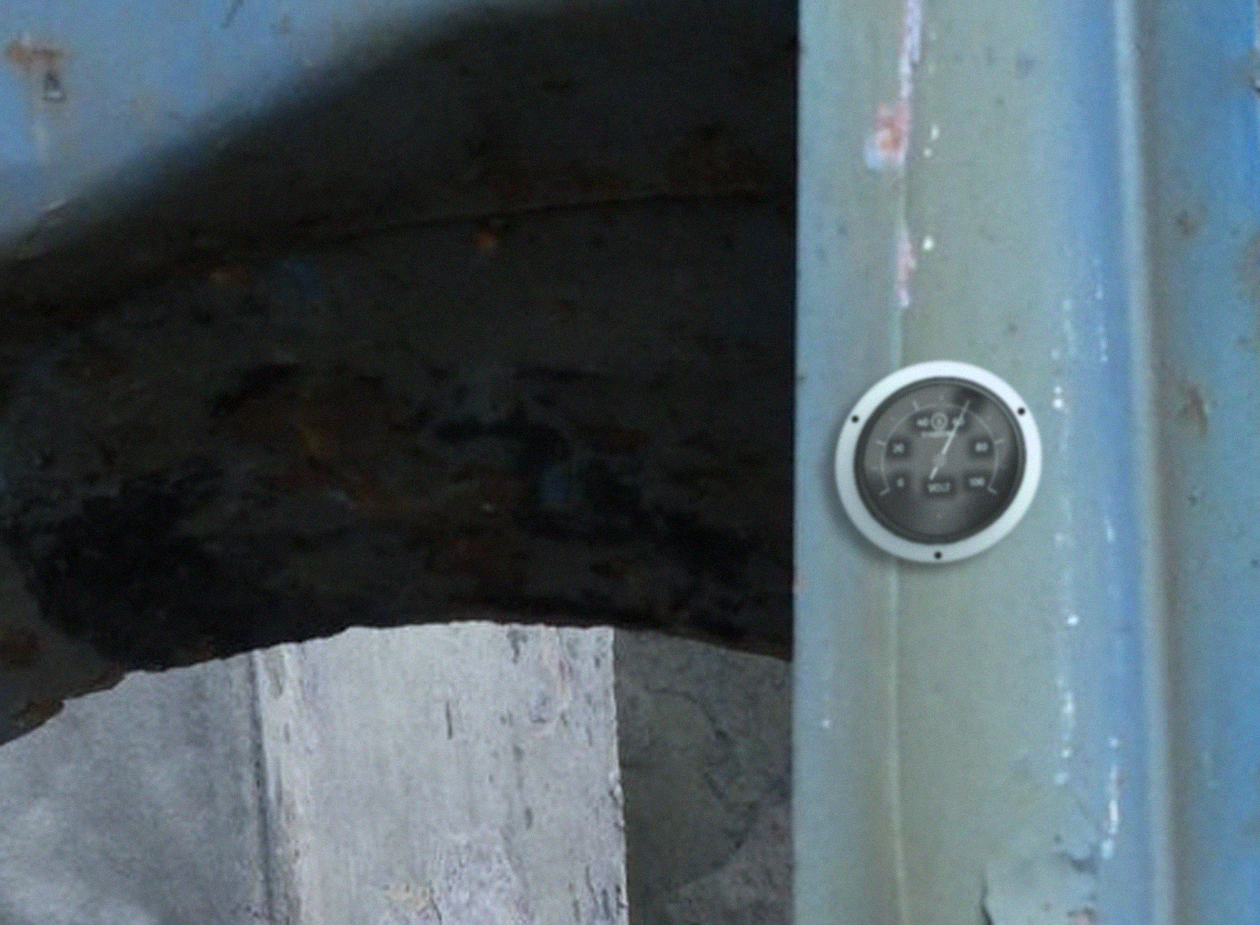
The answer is {"value": 60, "unit": "V"}
